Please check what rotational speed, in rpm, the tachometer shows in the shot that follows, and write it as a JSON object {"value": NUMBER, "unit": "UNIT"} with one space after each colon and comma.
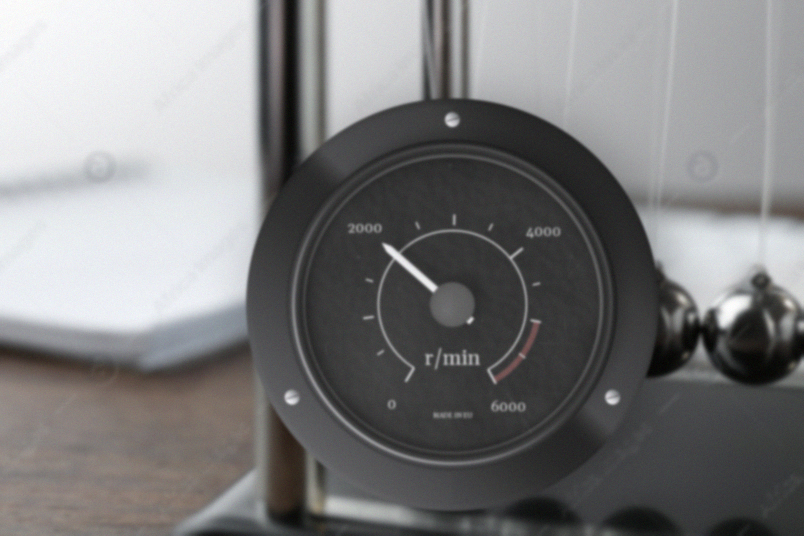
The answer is {"value": 2000, "unit": "rpm"}
